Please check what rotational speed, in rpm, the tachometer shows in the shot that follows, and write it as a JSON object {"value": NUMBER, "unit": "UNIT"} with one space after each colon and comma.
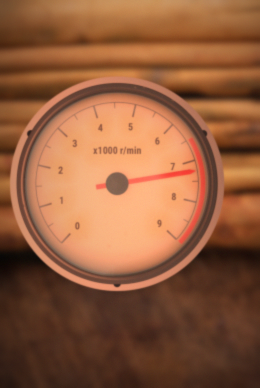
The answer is {"value": 7250, "unit": "rpm"}
